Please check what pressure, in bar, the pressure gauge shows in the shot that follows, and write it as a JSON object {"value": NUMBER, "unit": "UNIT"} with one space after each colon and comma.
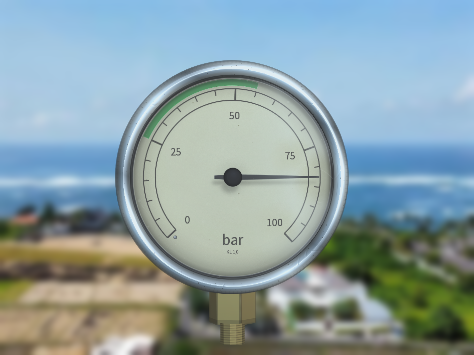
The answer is {"value": 82.5, "unit": "bar"}
